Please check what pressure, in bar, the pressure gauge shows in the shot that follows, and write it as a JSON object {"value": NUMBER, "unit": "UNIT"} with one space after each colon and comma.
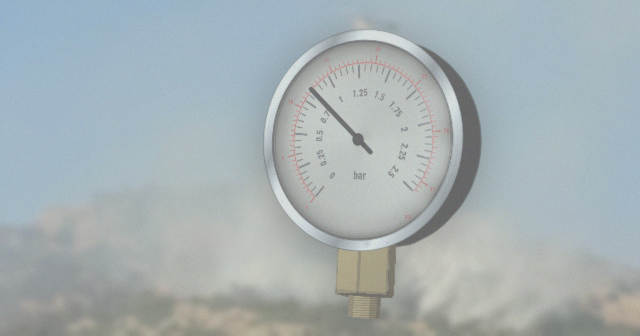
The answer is {"value": 0.85, "unit": "bar"}
